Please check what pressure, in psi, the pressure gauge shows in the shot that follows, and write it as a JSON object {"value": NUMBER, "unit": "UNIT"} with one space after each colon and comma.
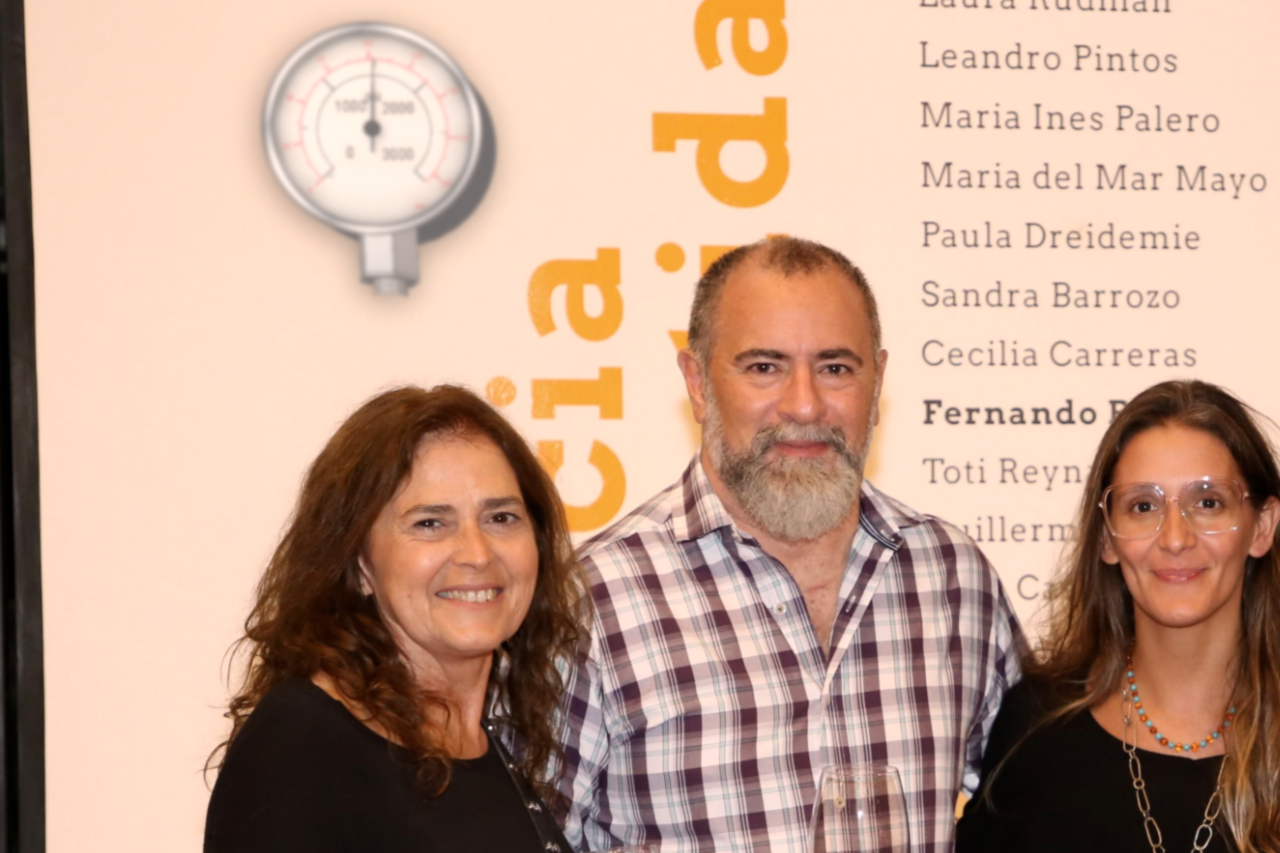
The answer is {"value": 1500, "unit": "psi"}
